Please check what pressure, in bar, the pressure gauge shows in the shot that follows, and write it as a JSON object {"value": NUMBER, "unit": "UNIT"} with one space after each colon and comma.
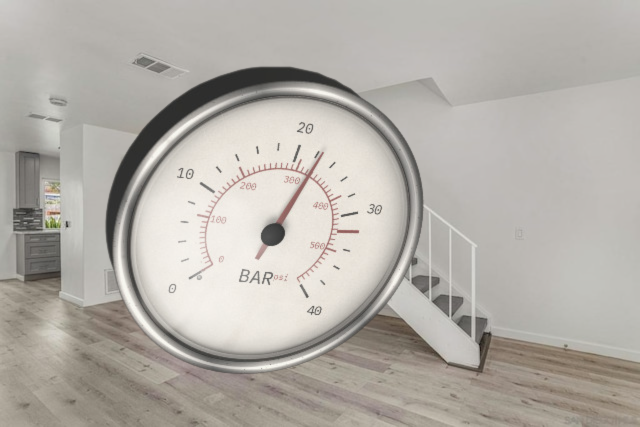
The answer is {"value": 22, "unit": "bar"}
